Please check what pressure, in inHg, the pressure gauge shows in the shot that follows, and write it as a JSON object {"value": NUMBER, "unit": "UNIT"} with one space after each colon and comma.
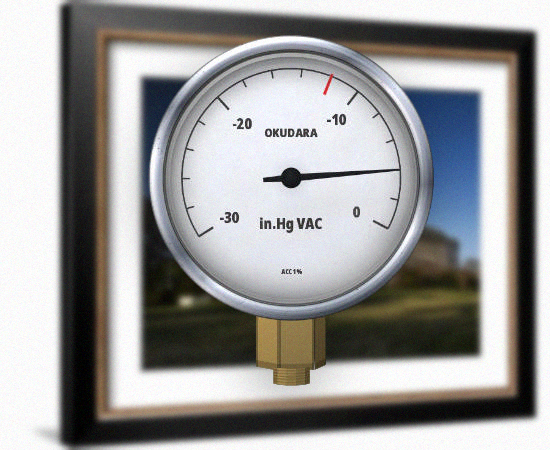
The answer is {"value": -4, "unit": "inHg"}
